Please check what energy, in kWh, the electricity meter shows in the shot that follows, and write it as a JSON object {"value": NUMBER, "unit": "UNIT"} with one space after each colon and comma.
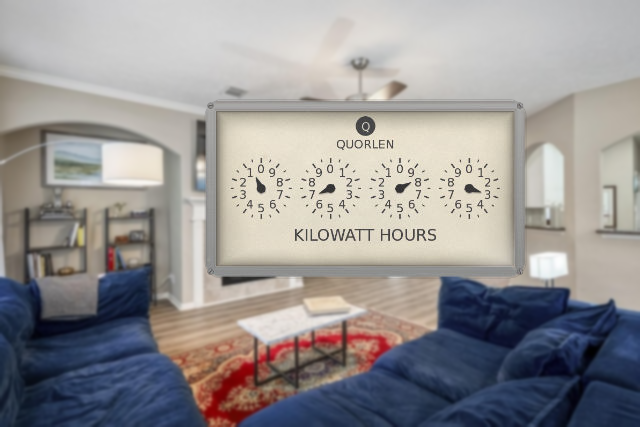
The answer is {"value": 683, "unit": "kWh"}
